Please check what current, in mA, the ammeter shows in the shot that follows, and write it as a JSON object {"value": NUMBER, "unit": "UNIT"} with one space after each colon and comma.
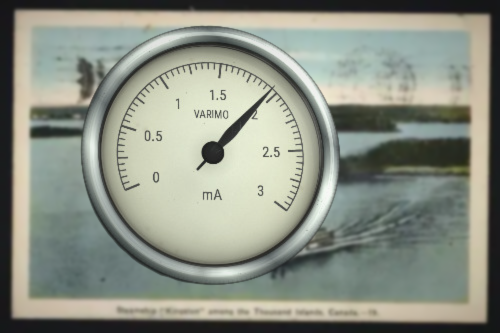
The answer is {"value": 1.95, "unit": "mA"}
